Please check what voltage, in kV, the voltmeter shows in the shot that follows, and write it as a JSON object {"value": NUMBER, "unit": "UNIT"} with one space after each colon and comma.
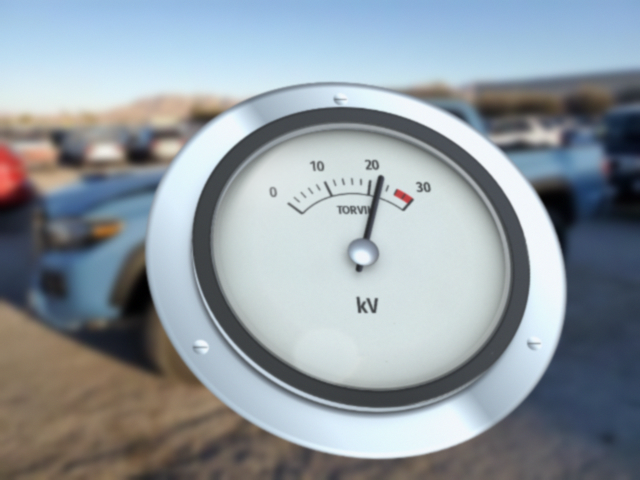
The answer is {"value": 22, "unit": "kV"}
